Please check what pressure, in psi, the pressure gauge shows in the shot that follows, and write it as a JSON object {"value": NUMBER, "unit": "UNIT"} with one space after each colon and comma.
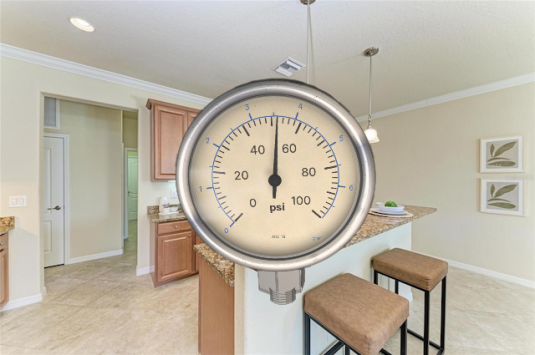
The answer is {"value": 52, "unit": "psi"}
